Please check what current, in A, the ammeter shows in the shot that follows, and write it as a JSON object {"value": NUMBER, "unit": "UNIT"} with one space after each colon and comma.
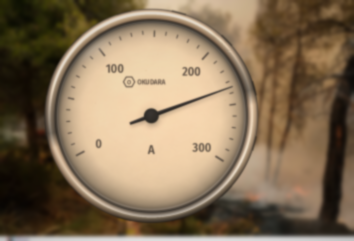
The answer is {"value": 235, "unit": "A"}
